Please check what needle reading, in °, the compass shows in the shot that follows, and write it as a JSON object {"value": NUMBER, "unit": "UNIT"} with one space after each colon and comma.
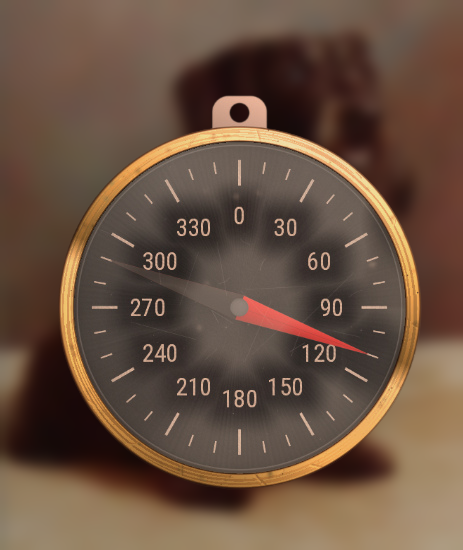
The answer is {"value": 110, "unit": "°"}
